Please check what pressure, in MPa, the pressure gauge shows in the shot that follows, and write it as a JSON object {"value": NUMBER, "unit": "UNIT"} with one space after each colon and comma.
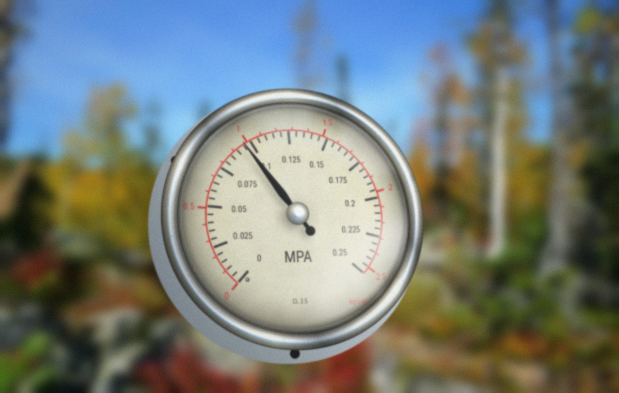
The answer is {"value": 0.095, "unit": "MPa"}
